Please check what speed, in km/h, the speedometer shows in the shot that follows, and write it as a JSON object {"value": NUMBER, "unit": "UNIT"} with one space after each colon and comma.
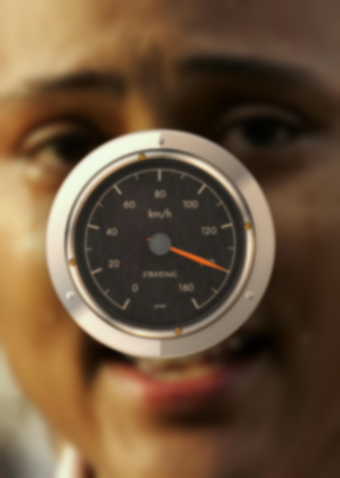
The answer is {"value": 140, "unit": "km/h"}
